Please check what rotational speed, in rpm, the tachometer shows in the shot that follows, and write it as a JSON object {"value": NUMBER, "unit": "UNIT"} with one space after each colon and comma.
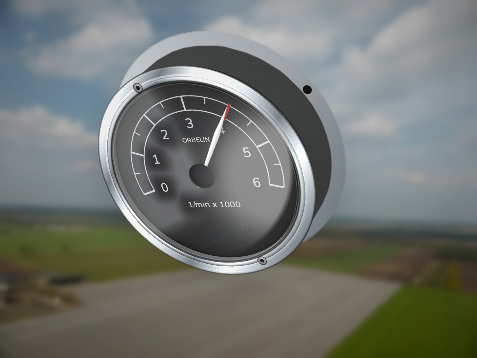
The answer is {"value": 4000, "unit": "rpm"}
